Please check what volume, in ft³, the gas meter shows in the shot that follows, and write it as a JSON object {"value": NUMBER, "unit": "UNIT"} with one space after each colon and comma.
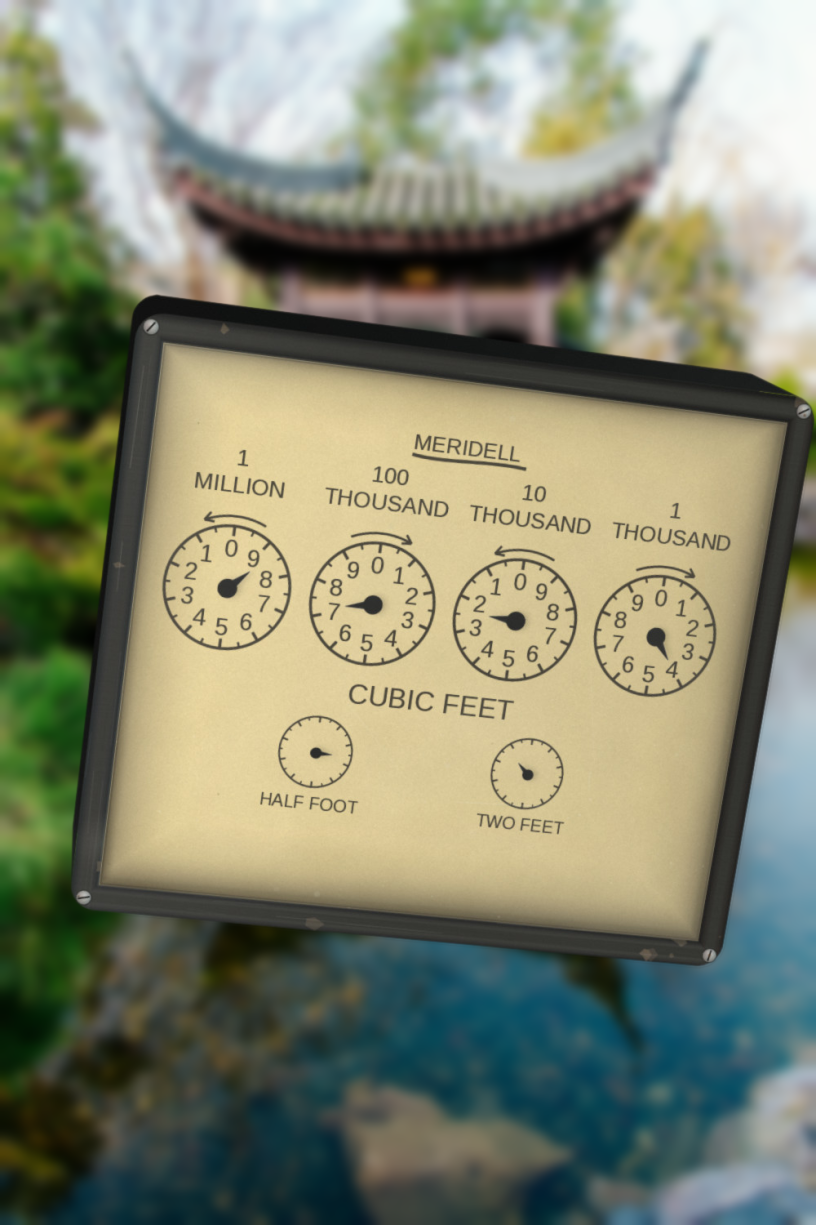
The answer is {"value": 872400, "unit": "ft³"}
